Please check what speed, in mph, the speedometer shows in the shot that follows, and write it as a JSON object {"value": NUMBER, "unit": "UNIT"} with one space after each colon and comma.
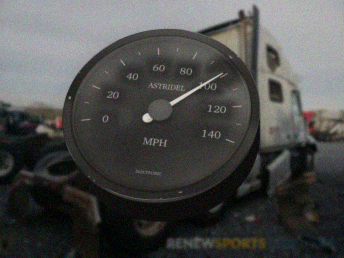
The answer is {"value": 100, "unit": "mph"}
